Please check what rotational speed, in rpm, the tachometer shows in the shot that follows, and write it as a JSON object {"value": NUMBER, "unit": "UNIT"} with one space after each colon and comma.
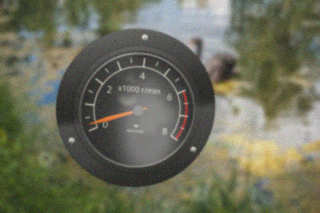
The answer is {"value": 250, "unit": "rpm"}
